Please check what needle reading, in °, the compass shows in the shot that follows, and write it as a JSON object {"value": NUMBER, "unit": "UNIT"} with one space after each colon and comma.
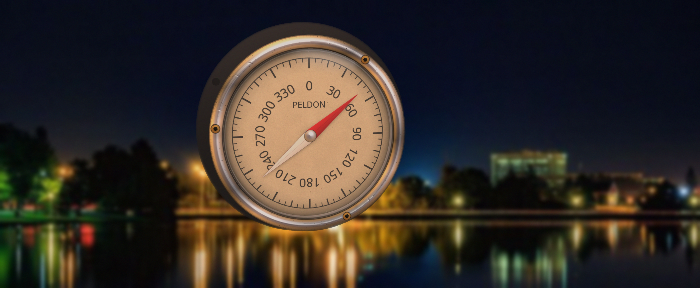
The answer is {"value": 50, "unit": "°"}
